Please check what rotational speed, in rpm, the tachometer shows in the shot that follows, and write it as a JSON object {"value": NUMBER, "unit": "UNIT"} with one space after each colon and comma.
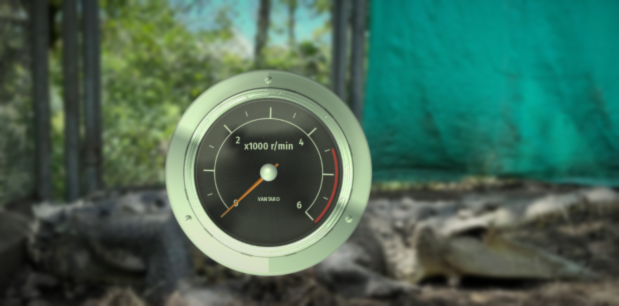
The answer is {"value": 0, "unit": "rpm"}
